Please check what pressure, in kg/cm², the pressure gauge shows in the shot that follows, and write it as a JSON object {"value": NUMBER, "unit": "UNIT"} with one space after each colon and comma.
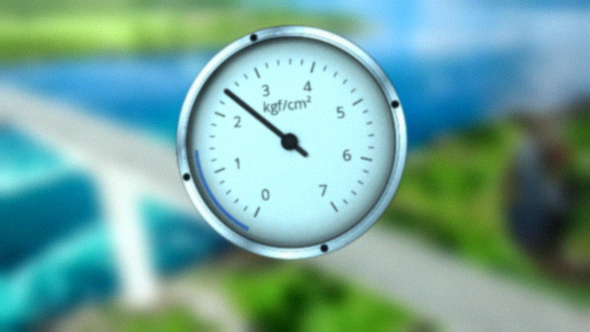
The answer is {"value": 2.4, "unit": "kg/cm²"}
